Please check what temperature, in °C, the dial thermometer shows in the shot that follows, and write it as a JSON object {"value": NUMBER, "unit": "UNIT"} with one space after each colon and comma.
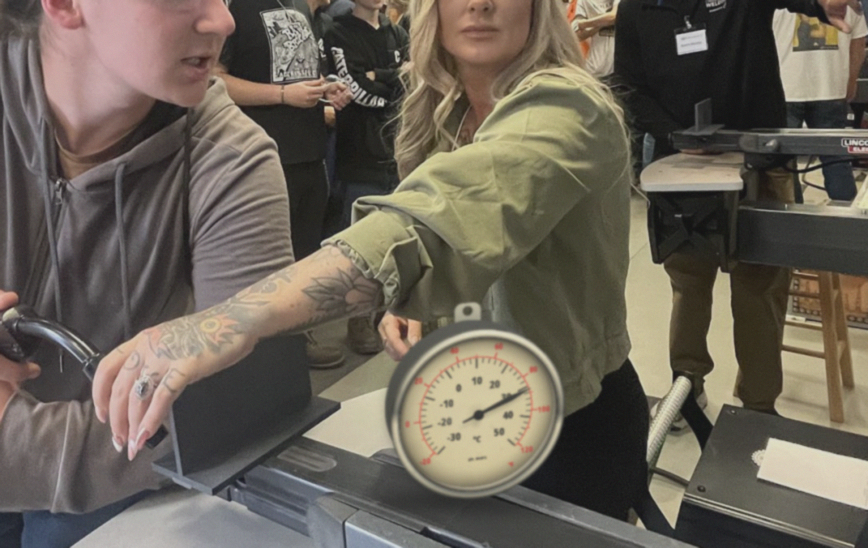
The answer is {"value": 30, "unit": "°C"}
